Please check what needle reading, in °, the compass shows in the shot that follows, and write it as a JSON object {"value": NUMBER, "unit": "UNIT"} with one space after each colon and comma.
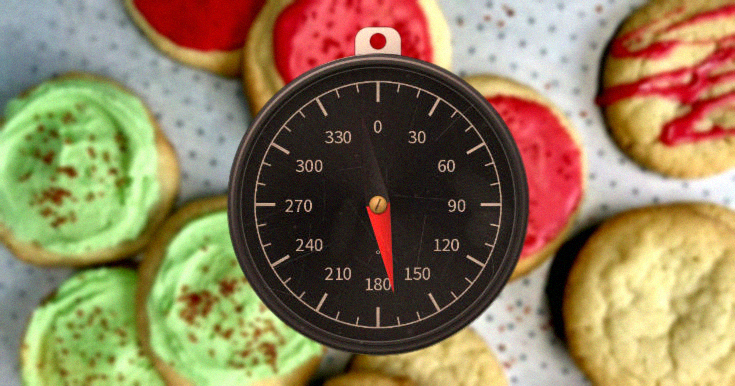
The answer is {"value": 170, "unit": "°"}
